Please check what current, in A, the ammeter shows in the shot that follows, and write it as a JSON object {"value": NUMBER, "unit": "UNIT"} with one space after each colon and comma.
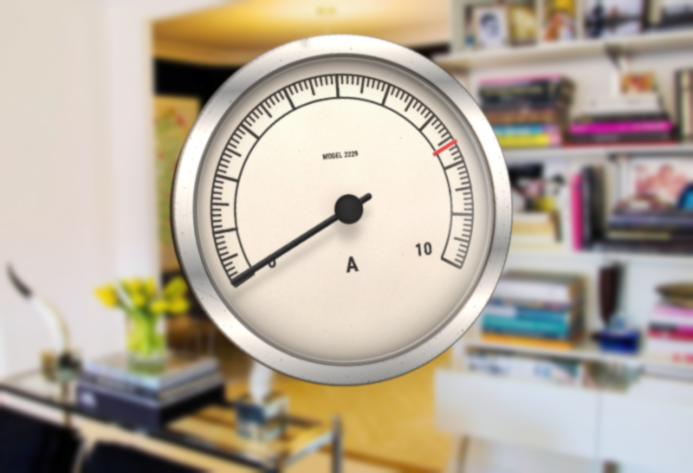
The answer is {"value": 0.1, "unit": "A"}
